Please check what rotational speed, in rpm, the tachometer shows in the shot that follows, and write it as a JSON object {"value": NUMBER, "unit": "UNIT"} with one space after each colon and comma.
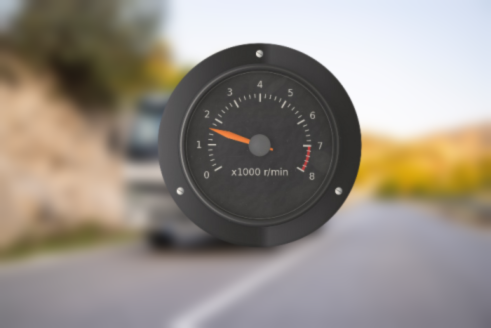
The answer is {"value": 1600, "unit": "rpm"}
